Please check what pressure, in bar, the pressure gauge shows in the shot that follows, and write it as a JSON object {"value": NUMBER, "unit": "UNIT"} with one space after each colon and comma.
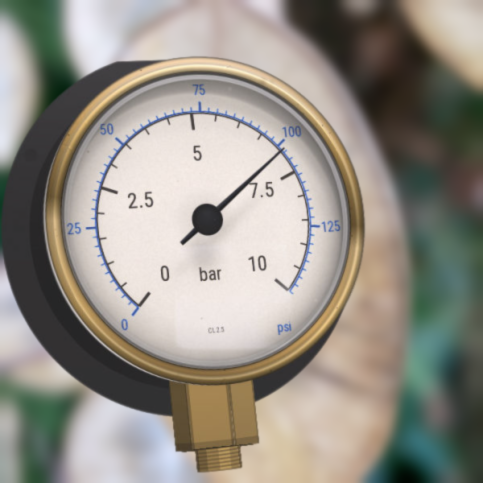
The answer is {"value": 7, "unit": "bar"}
